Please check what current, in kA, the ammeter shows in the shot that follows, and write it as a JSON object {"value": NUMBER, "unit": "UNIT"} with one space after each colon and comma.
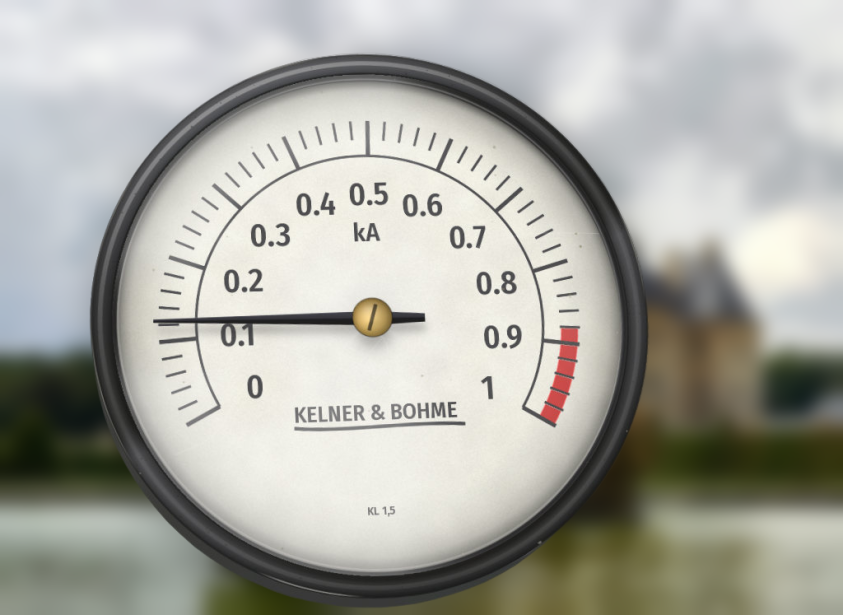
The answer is {"value": 0.12, "unit": "kA"}
